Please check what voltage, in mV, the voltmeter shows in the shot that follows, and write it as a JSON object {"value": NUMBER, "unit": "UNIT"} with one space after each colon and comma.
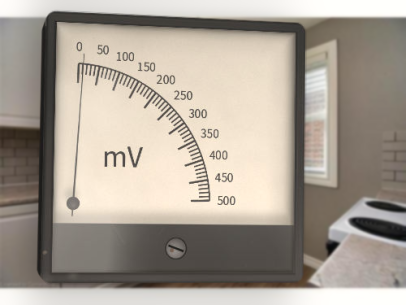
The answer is {"value": 10, "unit": "mV"}
